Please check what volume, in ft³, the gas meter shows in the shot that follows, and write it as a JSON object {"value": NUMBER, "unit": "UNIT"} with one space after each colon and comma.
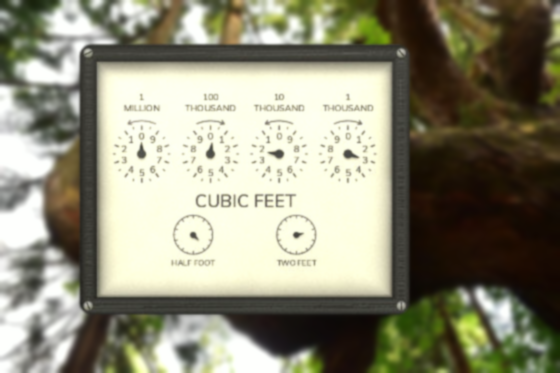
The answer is {"value": 2300, "unit": "ft³"}
